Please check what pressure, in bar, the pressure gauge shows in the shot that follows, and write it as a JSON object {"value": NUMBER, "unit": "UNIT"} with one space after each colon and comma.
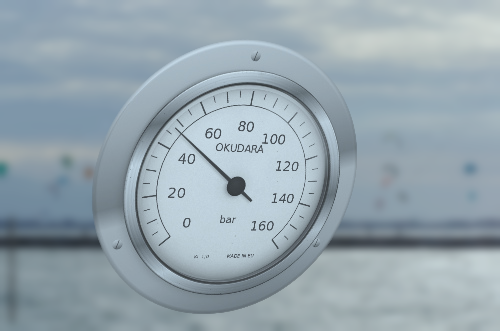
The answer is {"value": 47.5, "unit": "bar"}
